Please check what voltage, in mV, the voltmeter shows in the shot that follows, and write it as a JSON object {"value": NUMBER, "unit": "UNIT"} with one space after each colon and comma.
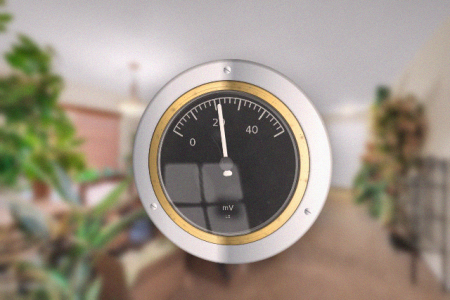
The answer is {"value": 22, "unit": "mV"}
